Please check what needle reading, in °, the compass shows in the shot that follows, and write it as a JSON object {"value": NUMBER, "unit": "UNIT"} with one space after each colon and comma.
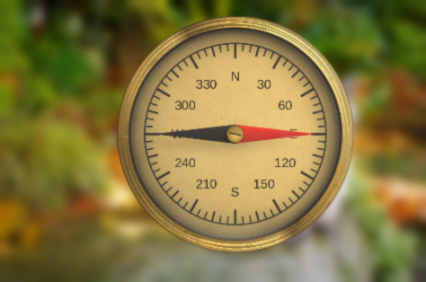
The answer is {"value": 90, "unit": "°"}
